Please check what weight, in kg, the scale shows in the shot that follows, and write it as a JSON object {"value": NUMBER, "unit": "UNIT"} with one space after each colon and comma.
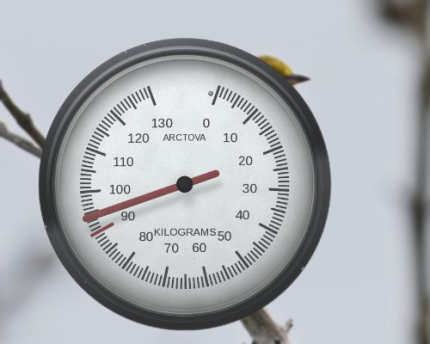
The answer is {"value": 94, "unit": "kg"}
